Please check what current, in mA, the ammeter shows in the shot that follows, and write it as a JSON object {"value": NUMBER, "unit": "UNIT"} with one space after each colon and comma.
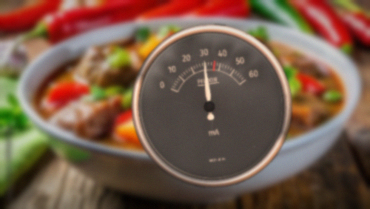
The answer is {"value": 30, "unit": "mA"}
